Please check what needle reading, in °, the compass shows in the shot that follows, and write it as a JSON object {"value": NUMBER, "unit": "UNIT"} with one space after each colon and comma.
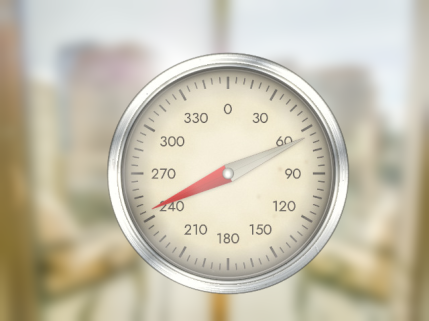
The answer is {"value": 245, "unit": "°"}
